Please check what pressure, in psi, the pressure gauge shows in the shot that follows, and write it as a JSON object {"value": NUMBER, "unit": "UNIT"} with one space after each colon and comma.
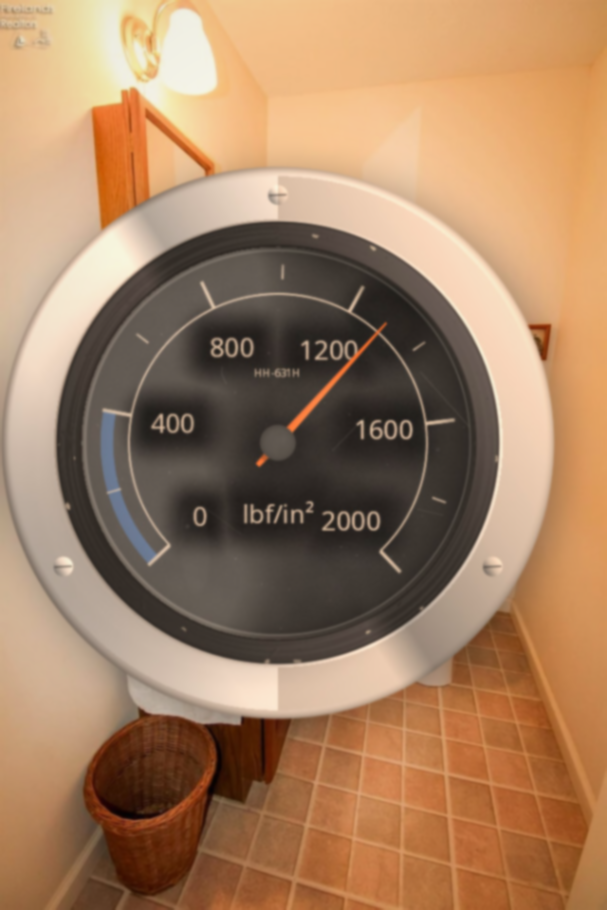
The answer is {"value": 1300, "unit": "psi"}
